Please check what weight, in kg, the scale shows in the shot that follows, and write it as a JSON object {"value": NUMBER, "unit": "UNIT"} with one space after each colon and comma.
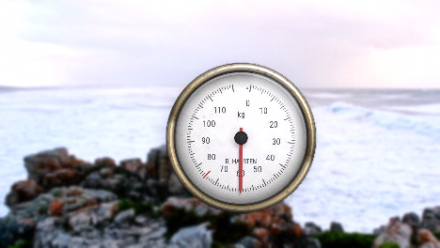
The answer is {"value": 60, "unit": "kg"}
